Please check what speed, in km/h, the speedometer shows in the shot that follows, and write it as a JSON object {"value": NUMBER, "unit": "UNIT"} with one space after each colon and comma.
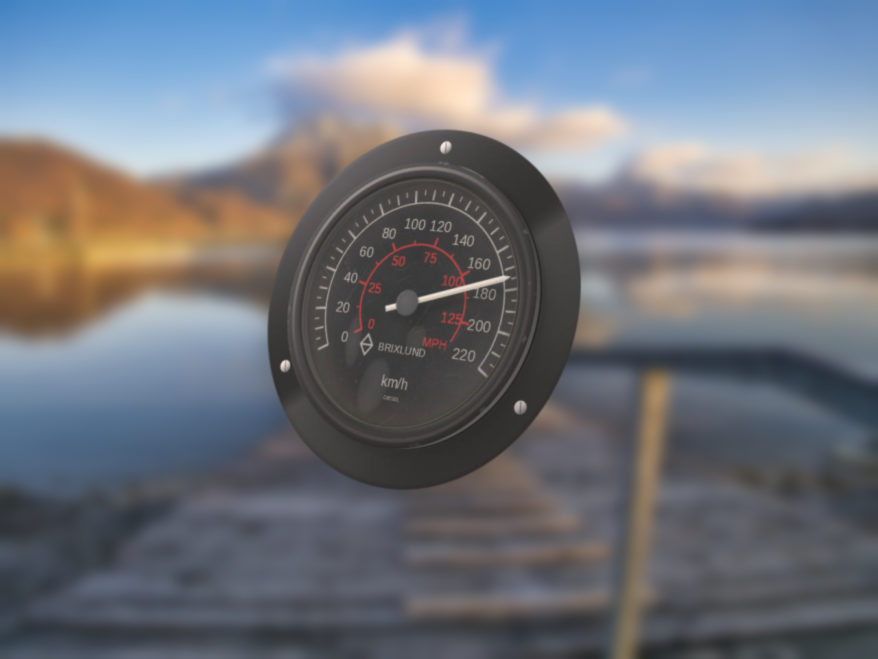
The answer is {"value": 175, "unit": "km/h"}
